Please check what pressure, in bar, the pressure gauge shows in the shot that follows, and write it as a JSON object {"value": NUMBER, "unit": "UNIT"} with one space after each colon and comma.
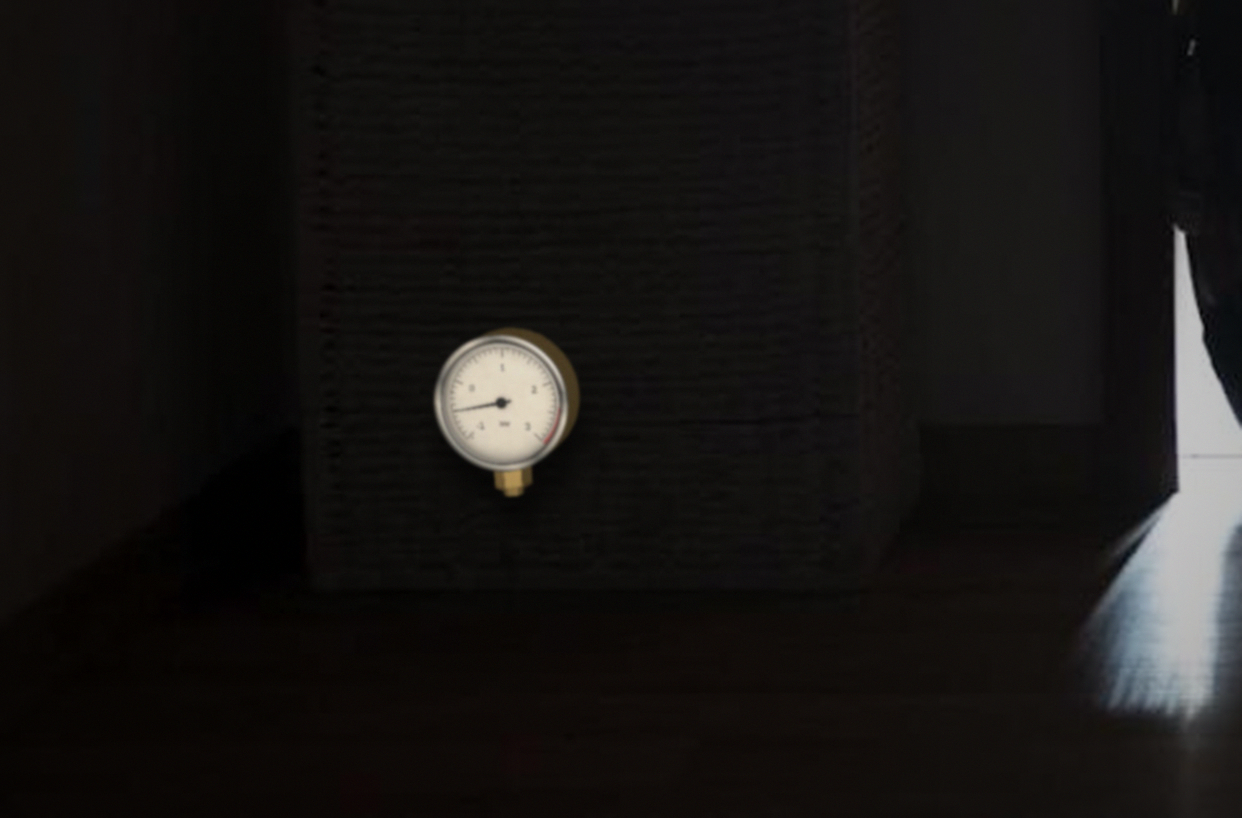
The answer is {"value": -0.5, "unit": "bar"}
